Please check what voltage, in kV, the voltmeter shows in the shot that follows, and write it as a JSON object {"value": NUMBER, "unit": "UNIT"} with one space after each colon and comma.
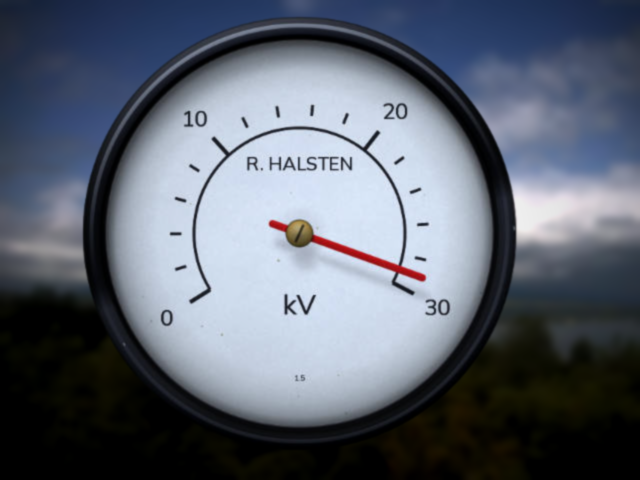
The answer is {"value": 29, "unit": "kV"}
